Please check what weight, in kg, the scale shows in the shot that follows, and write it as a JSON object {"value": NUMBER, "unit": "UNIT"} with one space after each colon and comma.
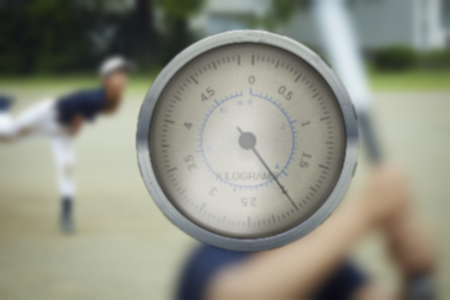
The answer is {"value": 2, "unit": "kg"}
